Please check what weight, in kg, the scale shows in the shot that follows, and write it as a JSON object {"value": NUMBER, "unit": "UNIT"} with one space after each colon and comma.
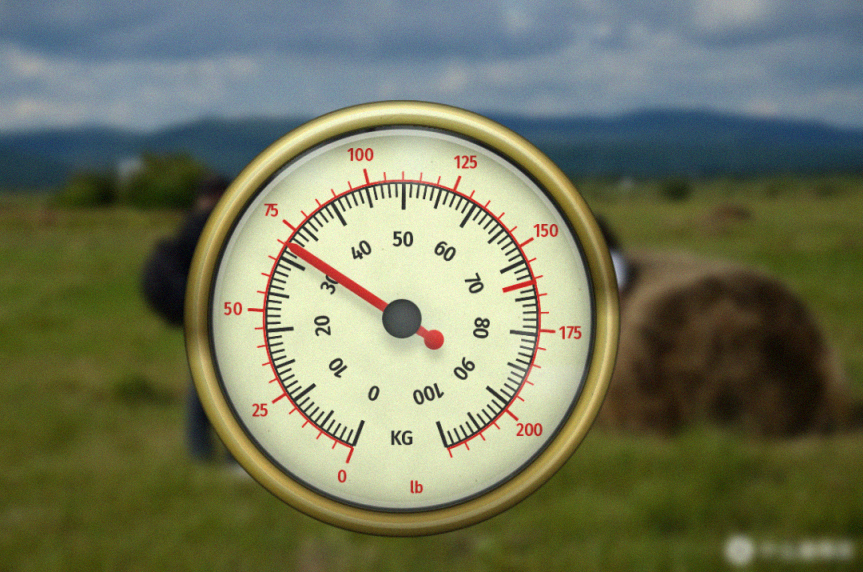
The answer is {"value": 32, "unit": "kg"}
